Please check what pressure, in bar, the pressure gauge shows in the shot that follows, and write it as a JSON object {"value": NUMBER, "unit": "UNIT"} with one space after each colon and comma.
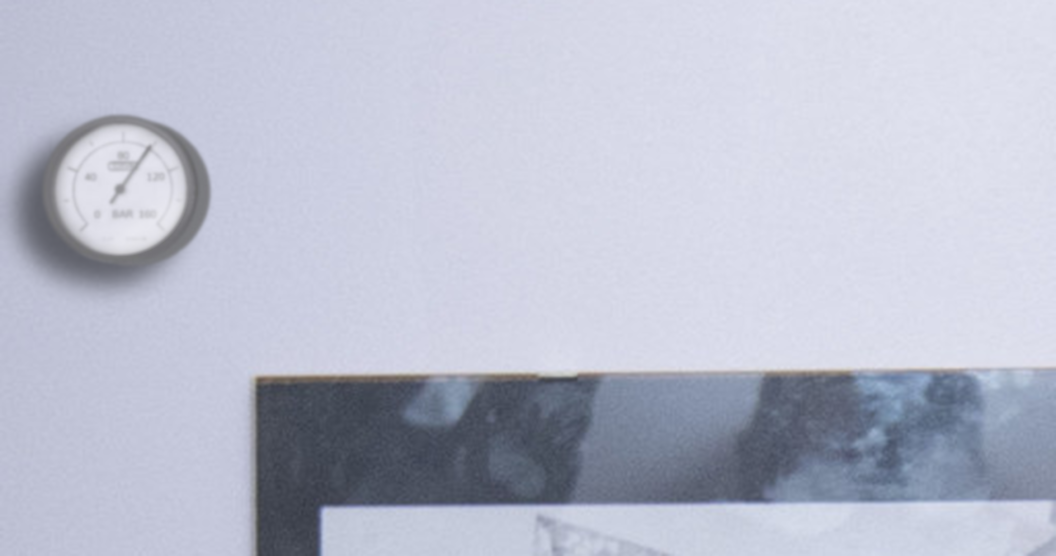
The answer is {"value": 100, "unit": "bar"}
